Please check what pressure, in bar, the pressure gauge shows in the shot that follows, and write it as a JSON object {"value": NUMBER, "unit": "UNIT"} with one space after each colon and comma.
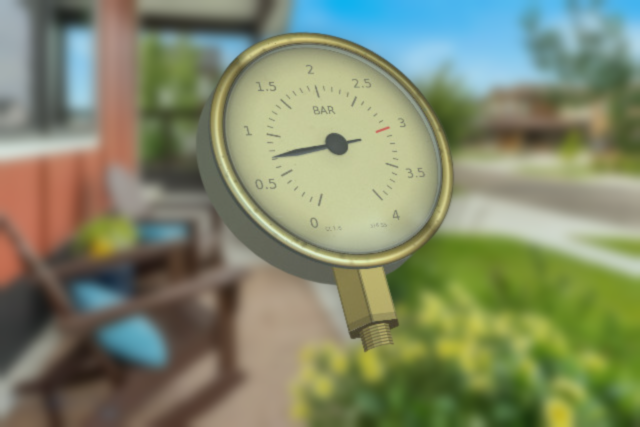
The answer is {"value": 0.7, "unit": "bar"}
